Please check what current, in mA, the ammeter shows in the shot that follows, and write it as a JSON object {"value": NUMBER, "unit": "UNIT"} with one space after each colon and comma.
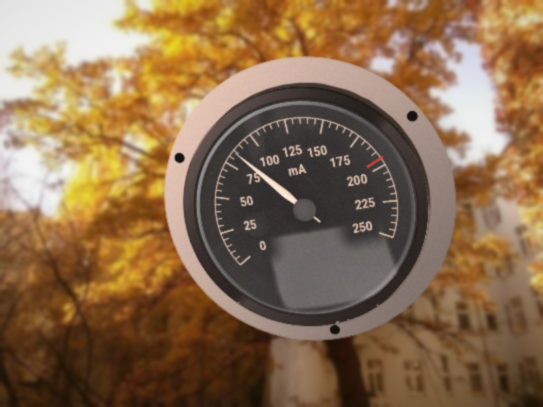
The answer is {"value": 85, "unit": "mA"}
